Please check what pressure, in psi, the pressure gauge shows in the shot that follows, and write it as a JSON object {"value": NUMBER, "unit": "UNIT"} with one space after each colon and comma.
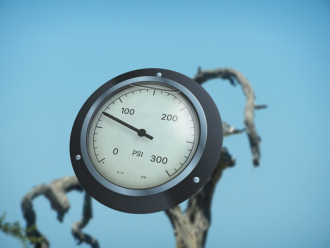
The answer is {"value": 70, "unit": "psi"}
